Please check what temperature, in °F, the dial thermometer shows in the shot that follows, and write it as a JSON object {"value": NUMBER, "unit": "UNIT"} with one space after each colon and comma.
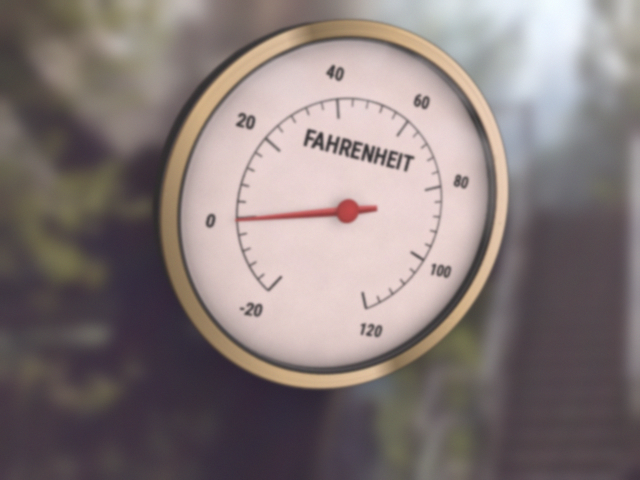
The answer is {"value": 0, "unit": "°F"}
